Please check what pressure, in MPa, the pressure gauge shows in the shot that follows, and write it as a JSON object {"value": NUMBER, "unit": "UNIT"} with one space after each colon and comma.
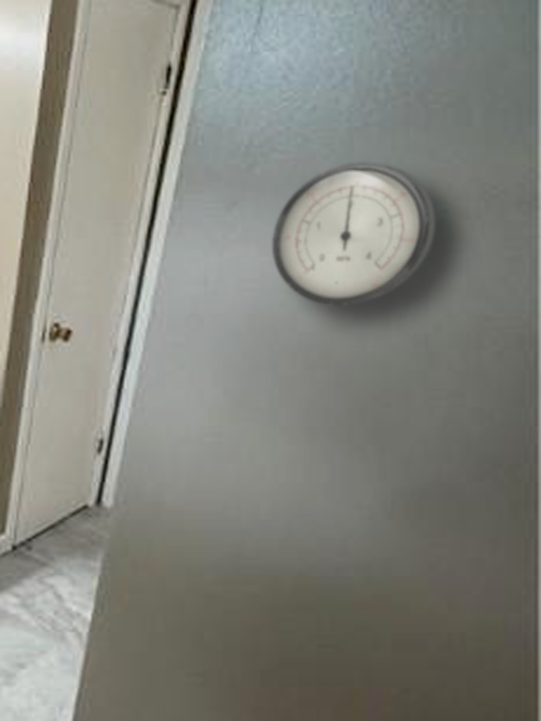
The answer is {"value": 2, "unit": "MPa"}
